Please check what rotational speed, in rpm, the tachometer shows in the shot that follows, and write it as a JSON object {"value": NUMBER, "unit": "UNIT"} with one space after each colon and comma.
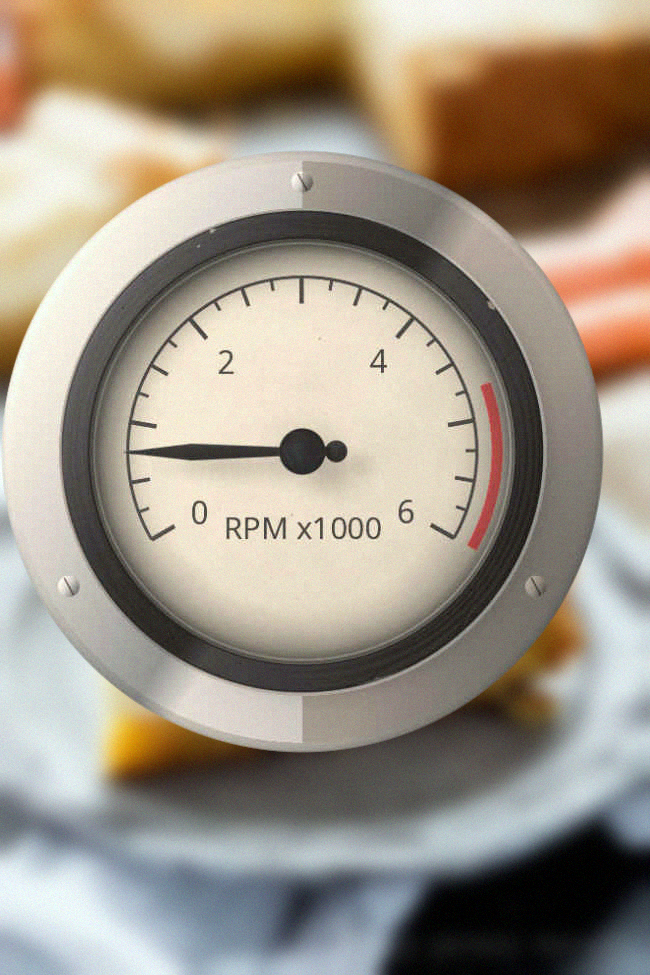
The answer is {"value": 750, "unit": "rpm"}
